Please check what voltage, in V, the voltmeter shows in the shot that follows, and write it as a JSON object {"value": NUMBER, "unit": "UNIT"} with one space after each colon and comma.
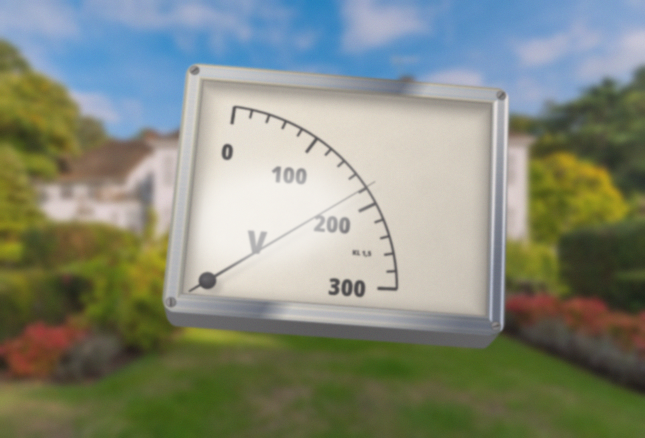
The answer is {"value": 180, "unit": "V"}
